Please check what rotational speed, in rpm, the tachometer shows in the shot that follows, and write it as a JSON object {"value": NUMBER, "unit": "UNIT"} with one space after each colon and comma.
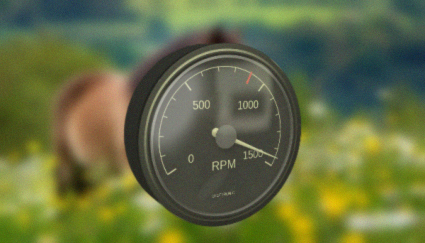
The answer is {"value": 1450, "unit": "rpm"}
